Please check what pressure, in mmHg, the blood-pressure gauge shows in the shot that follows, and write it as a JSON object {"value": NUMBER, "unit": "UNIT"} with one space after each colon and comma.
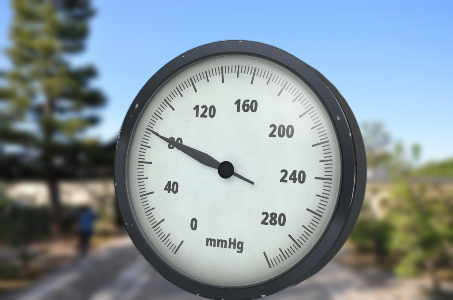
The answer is {"value": 80, "unit": "mmHg"}
